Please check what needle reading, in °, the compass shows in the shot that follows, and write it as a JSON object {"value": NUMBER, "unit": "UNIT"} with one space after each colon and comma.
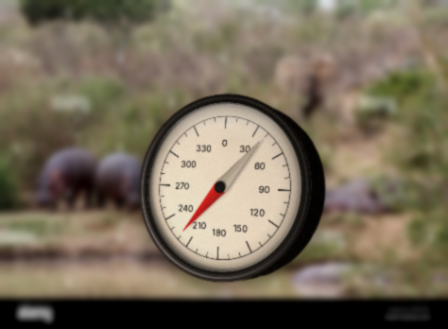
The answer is {"value": 220, "unit": "°"}
